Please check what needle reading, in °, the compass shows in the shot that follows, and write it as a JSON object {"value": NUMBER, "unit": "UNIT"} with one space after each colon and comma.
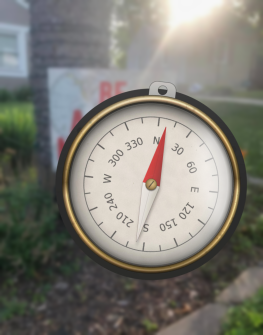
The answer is {"value": 7.5, "unit": "°"}
